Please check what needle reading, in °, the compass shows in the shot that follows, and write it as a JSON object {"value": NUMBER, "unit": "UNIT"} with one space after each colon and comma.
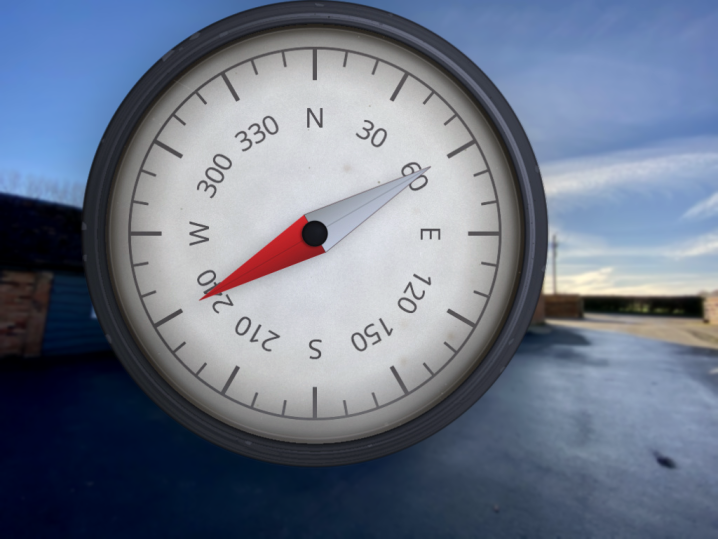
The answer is {"value": 240, "unit": "°"}
